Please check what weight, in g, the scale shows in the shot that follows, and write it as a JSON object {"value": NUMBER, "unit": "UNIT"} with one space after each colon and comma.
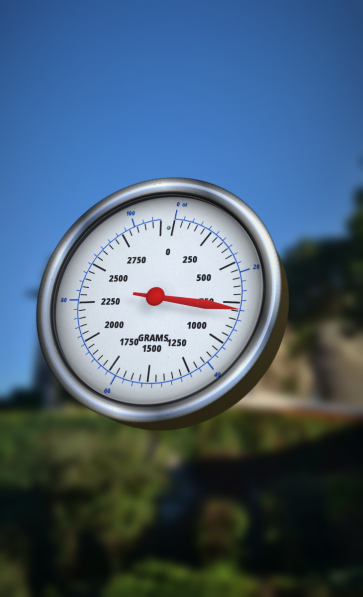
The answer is {"value": 800, "unit": "g"}
